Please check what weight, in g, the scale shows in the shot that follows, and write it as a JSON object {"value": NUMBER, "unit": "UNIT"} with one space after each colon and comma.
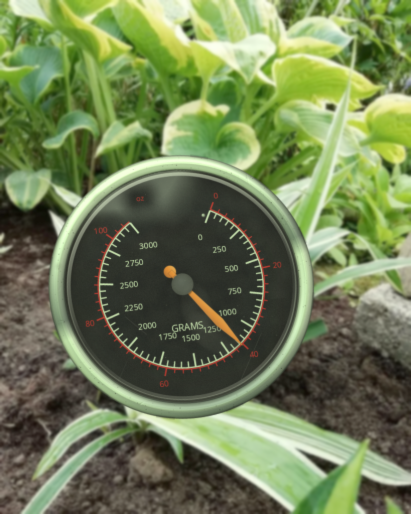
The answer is {"value": 1150, "unit": "g"}
